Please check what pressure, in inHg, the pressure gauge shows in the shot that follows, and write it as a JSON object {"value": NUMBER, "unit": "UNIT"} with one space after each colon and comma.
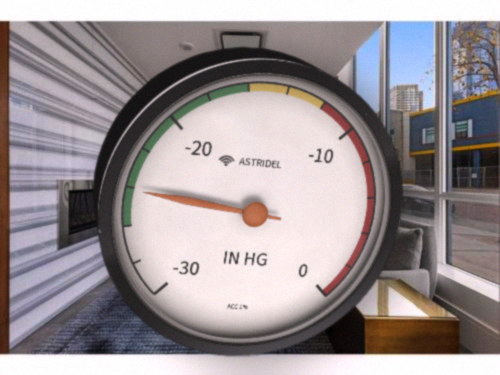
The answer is {"value": -24, "unit": "inHg"}
